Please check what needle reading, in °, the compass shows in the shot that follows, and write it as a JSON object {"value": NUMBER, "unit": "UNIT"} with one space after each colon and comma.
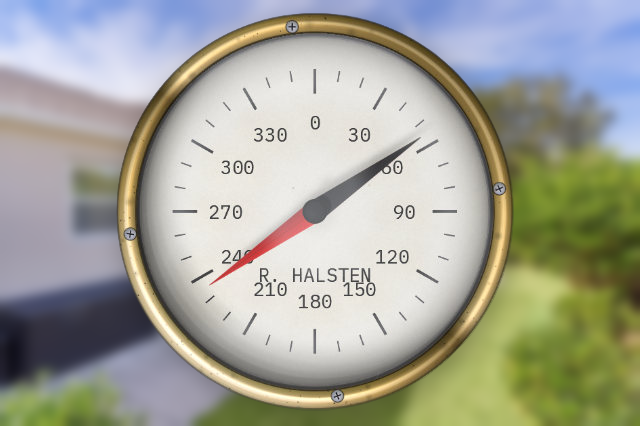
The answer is {"value": 235, "unit": "°"}
